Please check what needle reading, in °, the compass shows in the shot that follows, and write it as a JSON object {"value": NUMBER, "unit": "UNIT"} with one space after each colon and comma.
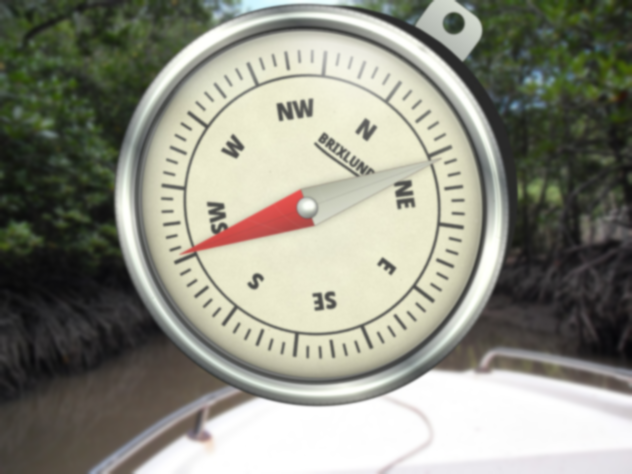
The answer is {"value": 212.5, "unit": "°"}
